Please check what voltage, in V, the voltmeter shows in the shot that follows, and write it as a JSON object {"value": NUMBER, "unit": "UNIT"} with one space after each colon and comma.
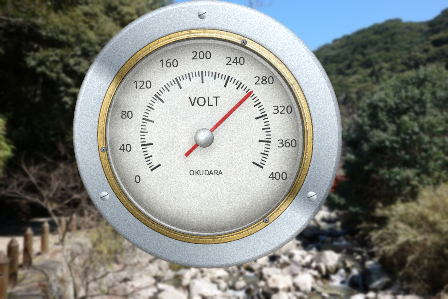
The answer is {"value": 280, "unit": "V"}
